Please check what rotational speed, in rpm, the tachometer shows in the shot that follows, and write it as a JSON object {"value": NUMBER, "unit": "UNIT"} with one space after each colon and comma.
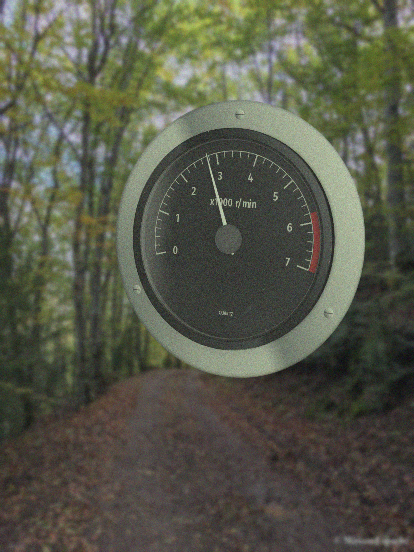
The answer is {"value": 2800, "unit": "rpm"}
